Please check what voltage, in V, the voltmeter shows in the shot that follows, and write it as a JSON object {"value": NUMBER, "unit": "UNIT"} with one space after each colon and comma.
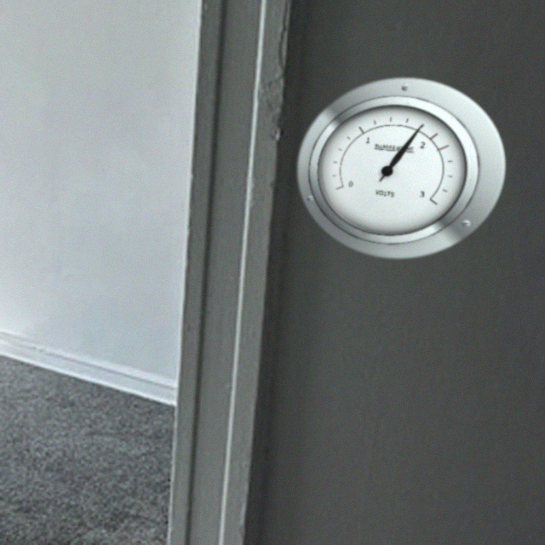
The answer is {"value": 1.8, "unit": "V"}
